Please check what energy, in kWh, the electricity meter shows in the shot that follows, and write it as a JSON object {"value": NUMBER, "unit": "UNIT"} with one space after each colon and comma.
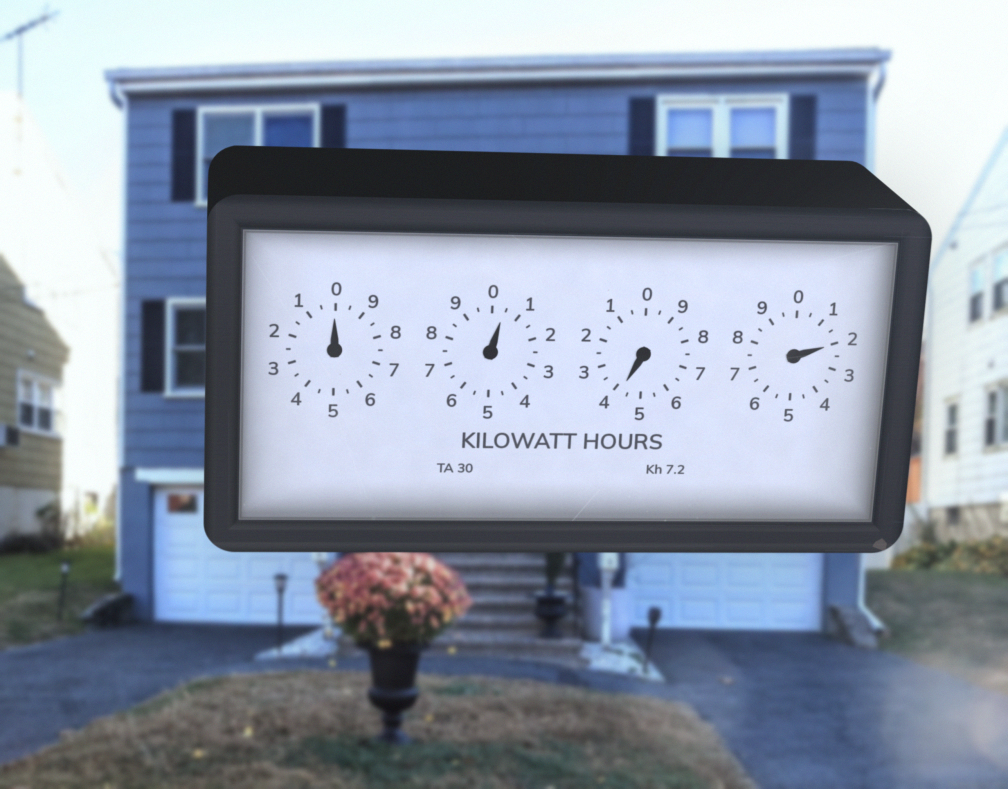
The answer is {"value": 42, "unit": "kWh"}
